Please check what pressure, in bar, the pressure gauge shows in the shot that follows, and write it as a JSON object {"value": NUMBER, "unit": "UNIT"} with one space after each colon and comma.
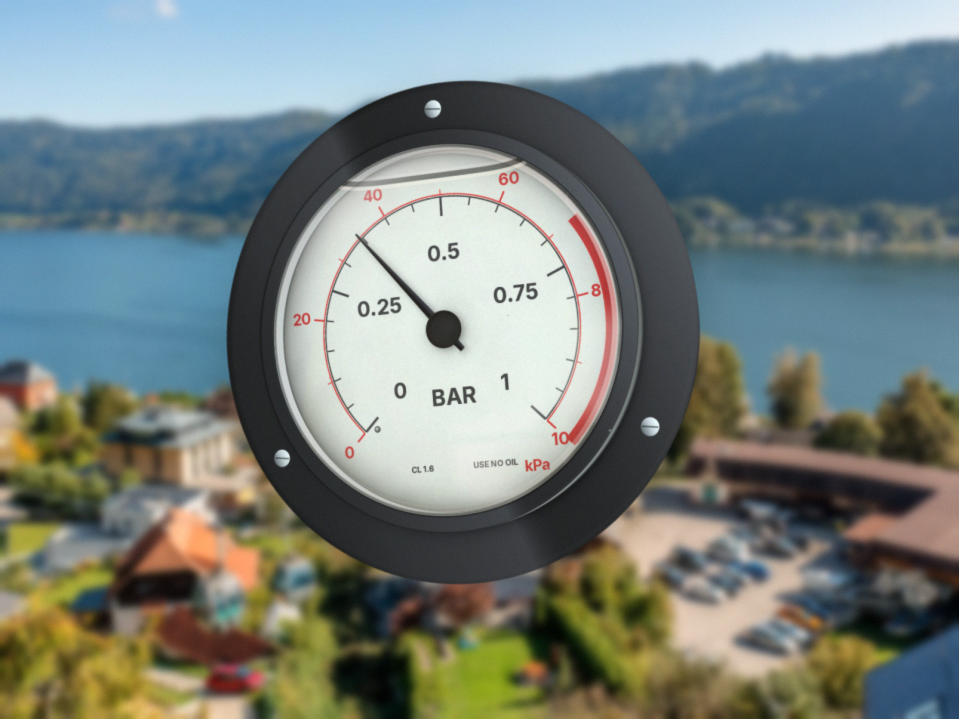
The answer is {"value": 0.35, "unit": "bar"}
